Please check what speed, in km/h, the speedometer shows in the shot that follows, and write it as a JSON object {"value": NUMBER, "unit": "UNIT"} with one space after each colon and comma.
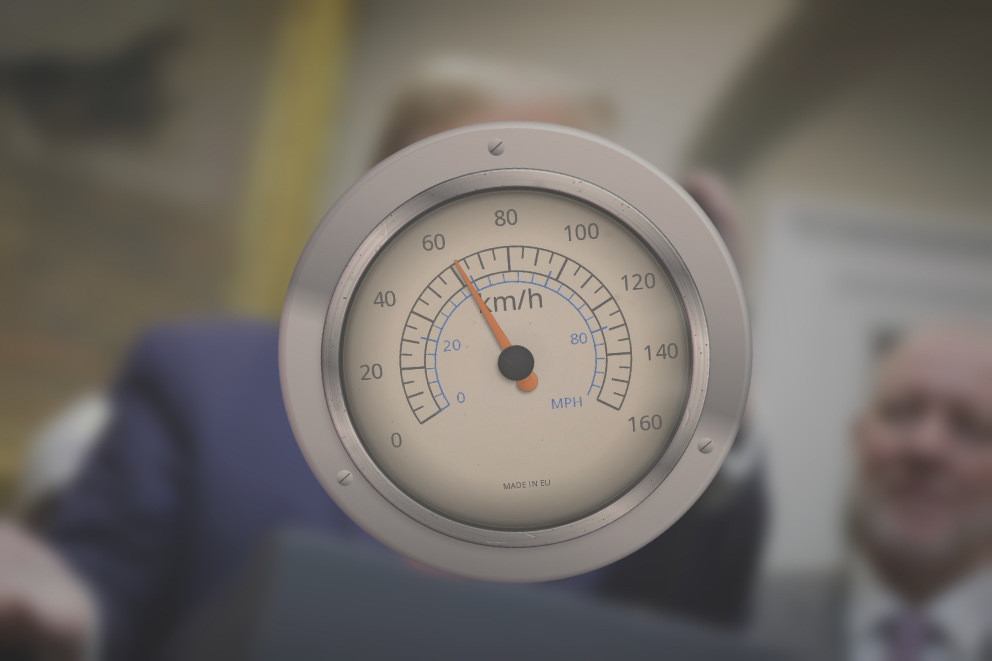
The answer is {"value": 62.5, "unit": "km/h"}
